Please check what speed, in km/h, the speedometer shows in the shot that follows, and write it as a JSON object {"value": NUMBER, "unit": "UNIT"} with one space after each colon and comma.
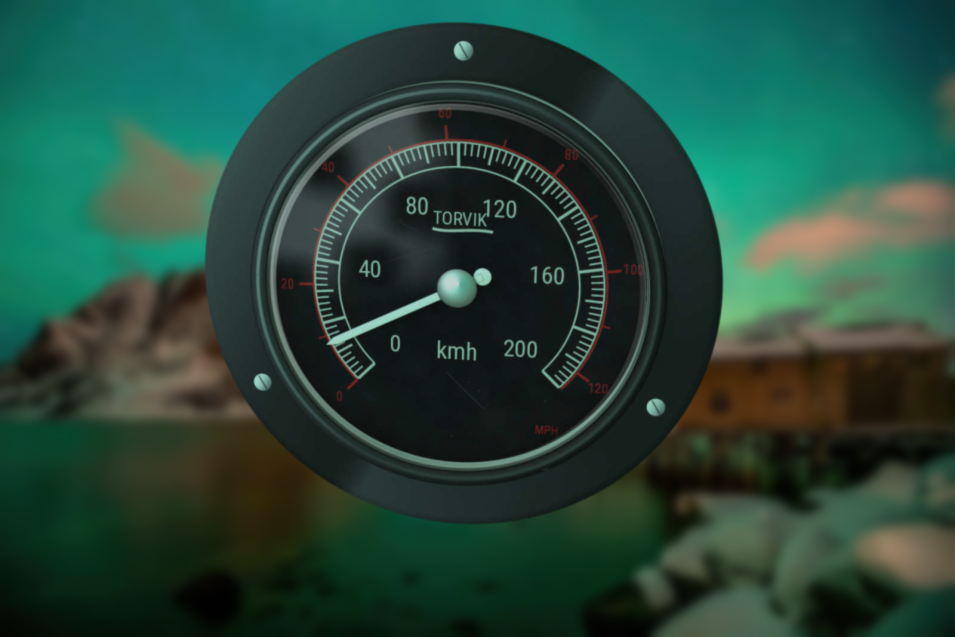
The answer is {"value": 14, "unit": "km/h"}
